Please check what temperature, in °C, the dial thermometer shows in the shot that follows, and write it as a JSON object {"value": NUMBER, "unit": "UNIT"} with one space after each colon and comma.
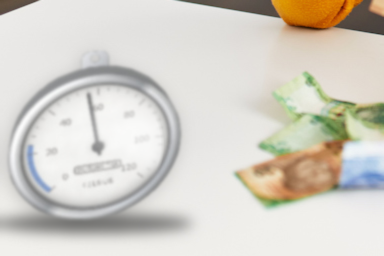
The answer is {"value": 56, "unit": "°C"}
